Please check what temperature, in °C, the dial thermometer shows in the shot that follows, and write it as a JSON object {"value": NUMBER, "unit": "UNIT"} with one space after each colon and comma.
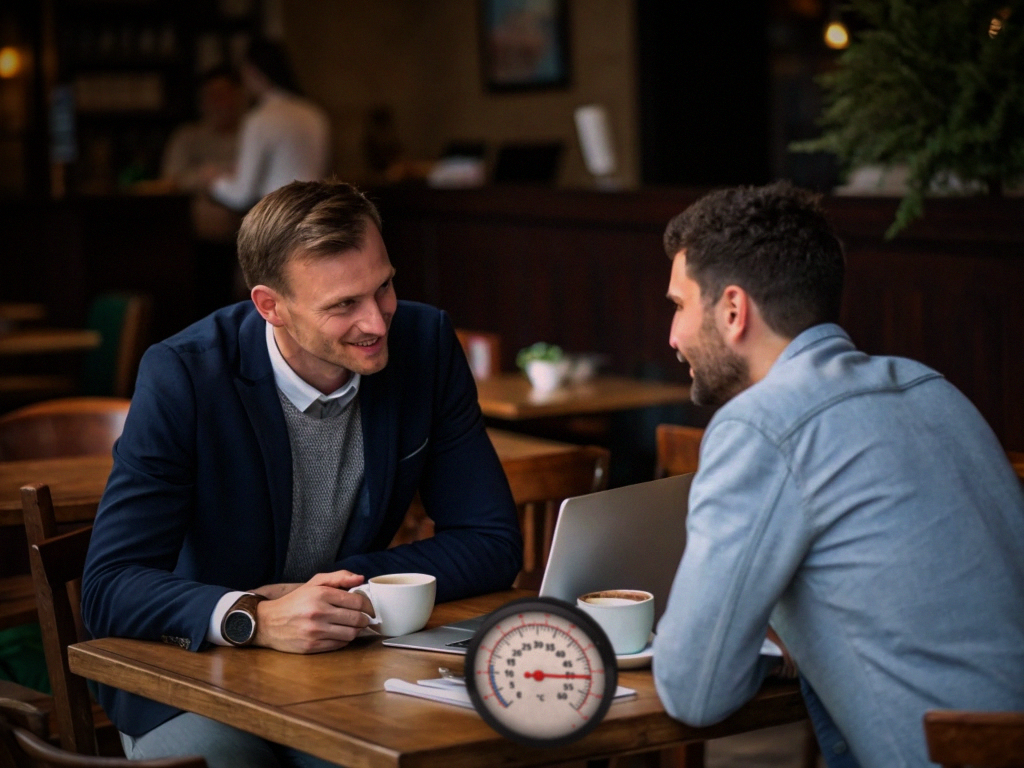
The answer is {"value": 50, "unit": "°C"}
